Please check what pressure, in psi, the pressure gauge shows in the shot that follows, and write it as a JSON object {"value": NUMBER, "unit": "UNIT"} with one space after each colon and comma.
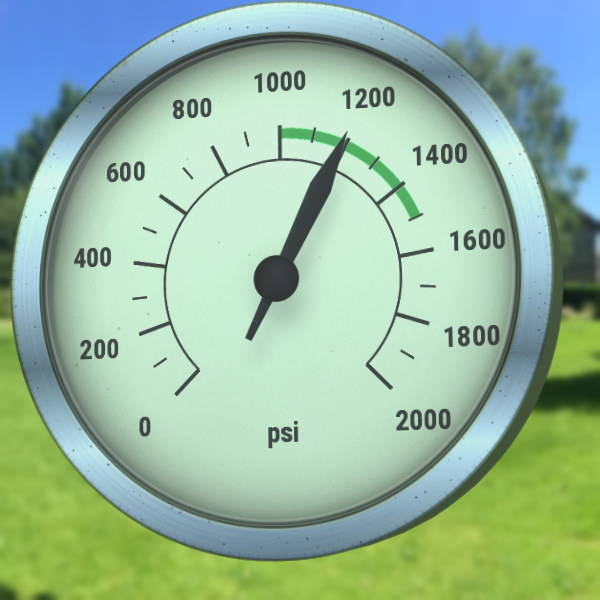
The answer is {"value": 1200, "unit": "psi"}
